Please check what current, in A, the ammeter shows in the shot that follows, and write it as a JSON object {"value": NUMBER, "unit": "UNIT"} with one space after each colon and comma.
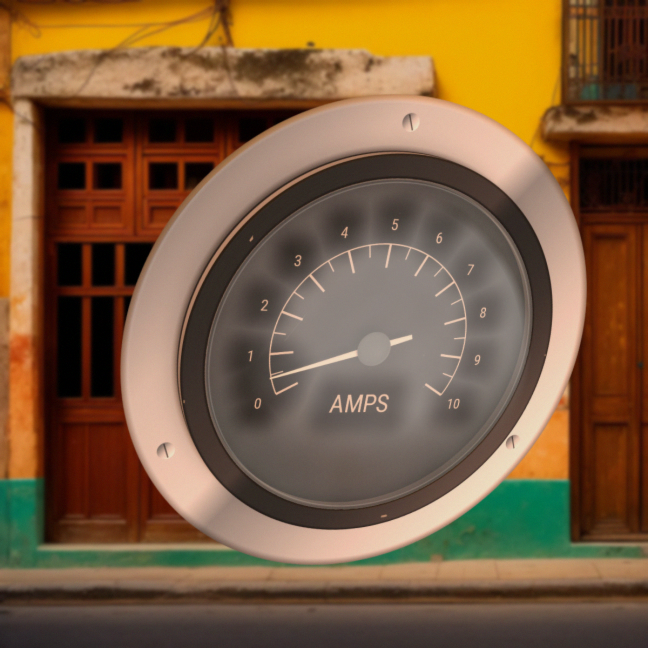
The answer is {"value": 0.5, "unit": "A"}
